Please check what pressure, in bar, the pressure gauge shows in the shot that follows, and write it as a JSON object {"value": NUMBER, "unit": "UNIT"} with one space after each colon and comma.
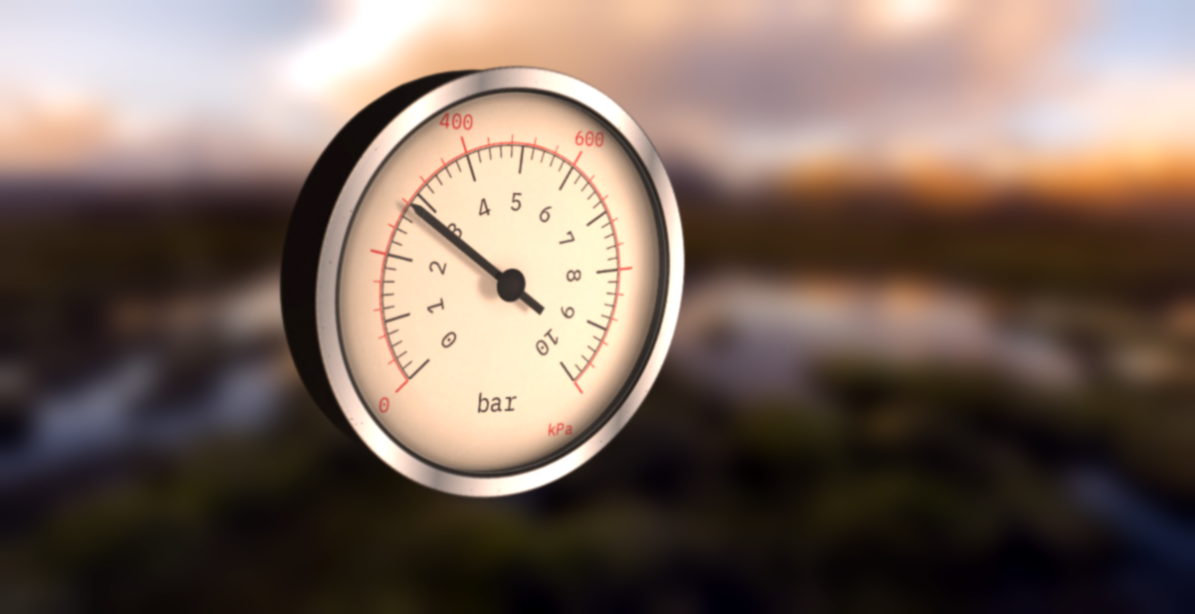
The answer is {"value": 2.8, "unit": "bar"}
